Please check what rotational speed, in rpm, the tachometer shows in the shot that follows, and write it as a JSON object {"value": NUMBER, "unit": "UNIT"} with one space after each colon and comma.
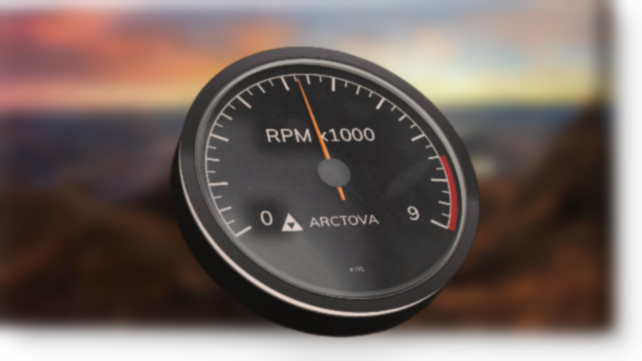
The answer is {"value": 4250, "unit": "rpm"}
